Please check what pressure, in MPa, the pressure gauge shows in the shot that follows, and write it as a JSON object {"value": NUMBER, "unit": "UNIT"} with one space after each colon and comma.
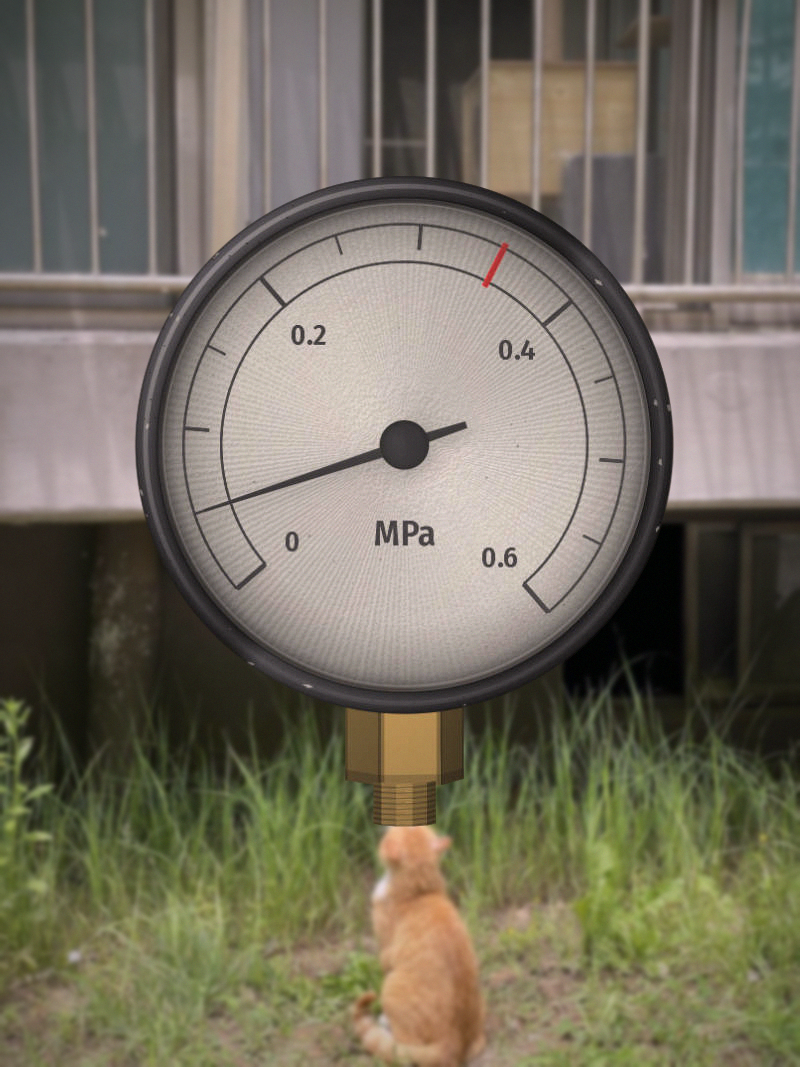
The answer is {"value": 0.05, "unit": "MPa"}
